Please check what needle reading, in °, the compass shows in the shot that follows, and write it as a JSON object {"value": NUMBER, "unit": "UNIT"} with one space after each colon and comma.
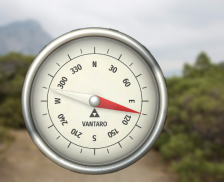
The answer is {"value": 105, "unit": "°"}
